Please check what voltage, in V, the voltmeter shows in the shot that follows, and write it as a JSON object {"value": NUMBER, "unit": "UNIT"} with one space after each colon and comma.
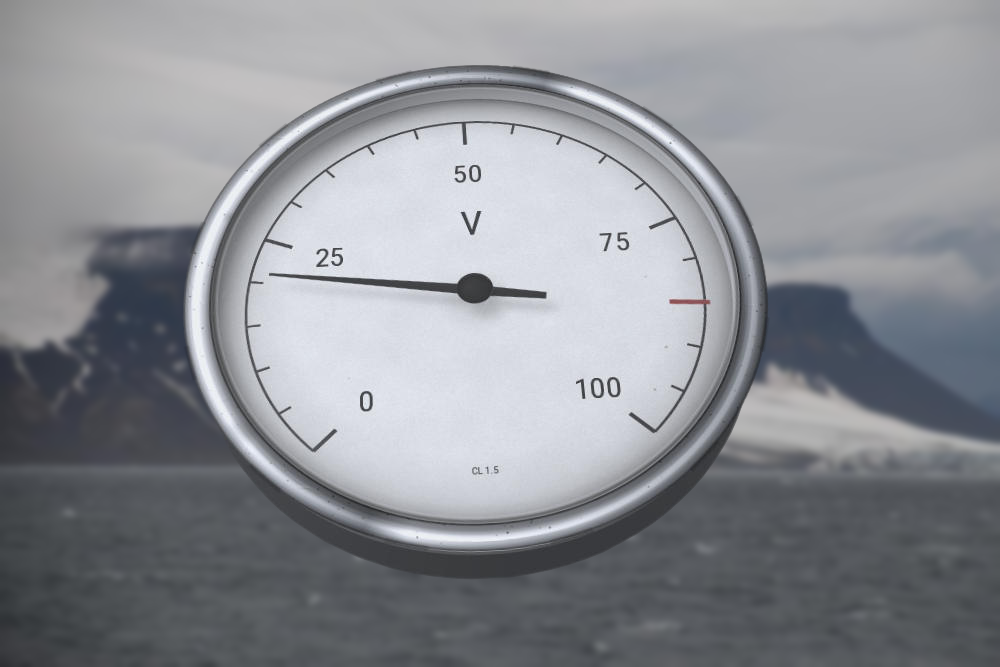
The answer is {"value": 20, "unit": "V"}
